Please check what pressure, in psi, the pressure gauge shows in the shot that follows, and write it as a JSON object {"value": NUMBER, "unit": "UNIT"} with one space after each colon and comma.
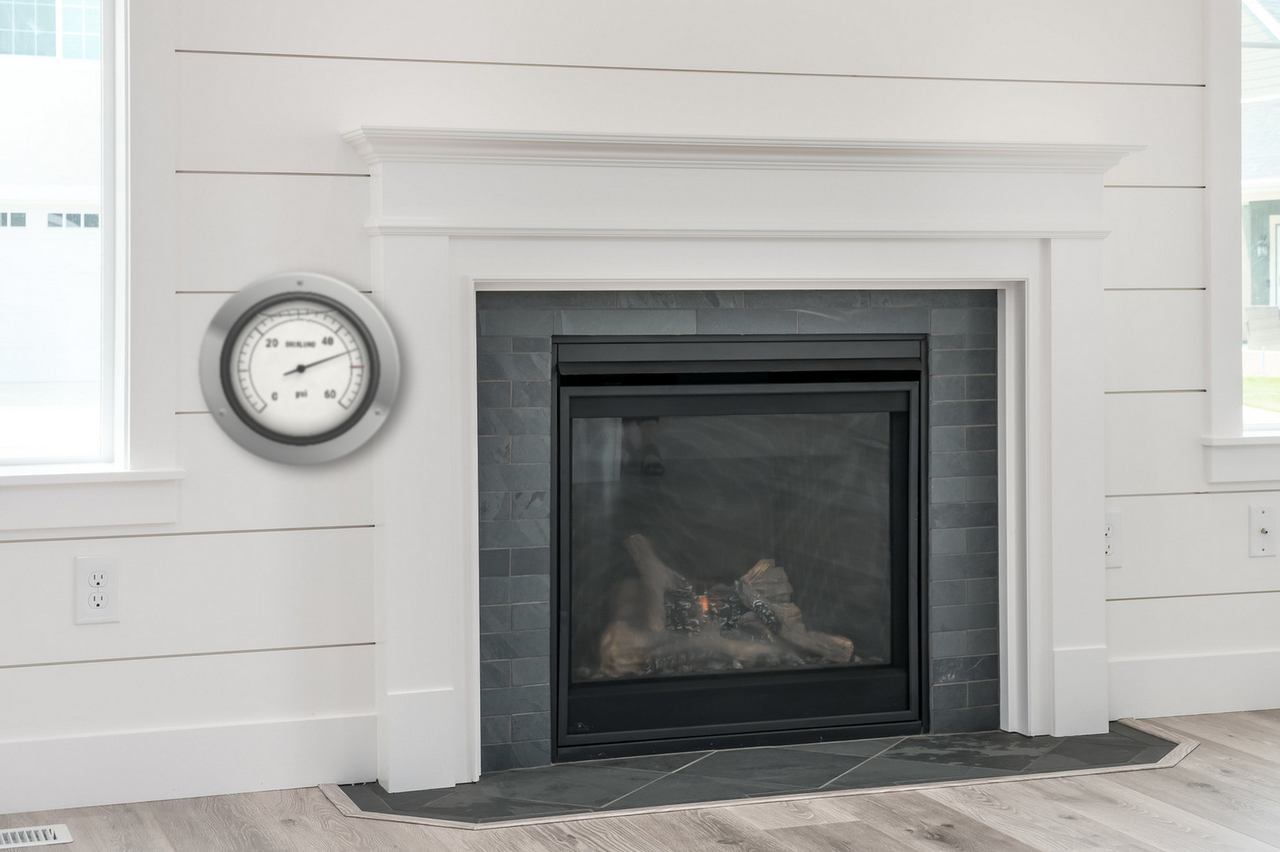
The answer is {"value": 46, "unit": "psi"}
